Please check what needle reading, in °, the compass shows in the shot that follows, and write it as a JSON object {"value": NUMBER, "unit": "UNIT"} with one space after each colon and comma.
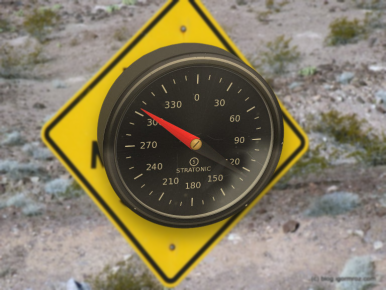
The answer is {"value": 305, "unit": "°"}
